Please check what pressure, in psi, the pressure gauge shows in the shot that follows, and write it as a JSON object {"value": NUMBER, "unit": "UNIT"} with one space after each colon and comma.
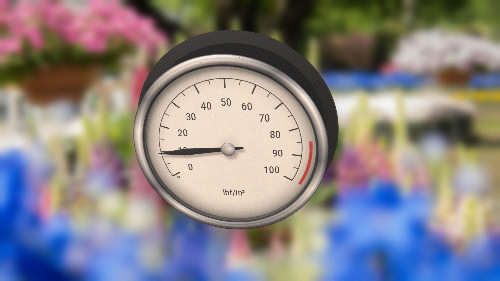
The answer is {"value": 10, "unit": "psi"}
